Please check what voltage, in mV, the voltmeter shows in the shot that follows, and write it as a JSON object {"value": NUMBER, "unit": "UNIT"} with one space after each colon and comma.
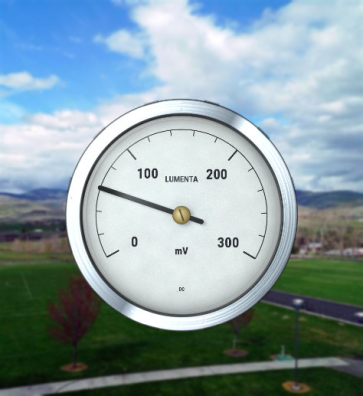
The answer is {"value": 60, "unit": "mV"}
